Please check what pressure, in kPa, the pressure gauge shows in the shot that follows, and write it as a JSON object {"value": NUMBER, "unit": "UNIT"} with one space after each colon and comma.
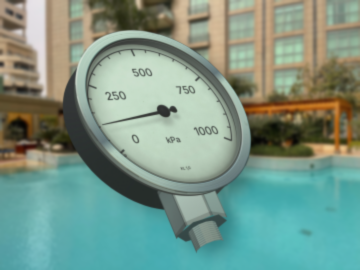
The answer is {"value": 100, "unit": "kPa"}
